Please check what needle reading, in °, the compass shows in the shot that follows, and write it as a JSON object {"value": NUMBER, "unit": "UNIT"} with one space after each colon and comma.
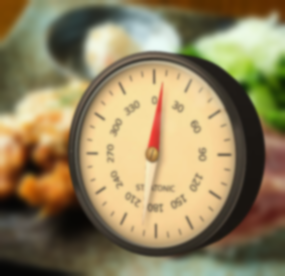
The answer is {"value": 10, "unit": "°"}
